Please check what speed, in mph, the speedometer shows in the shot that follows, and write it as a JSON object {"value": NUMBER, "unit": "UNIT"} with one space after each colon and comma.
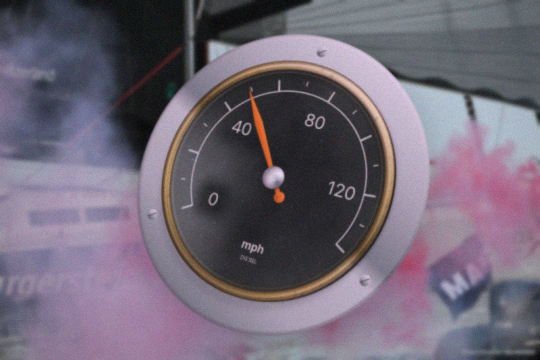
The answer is {"value": 50, "unit": "mph"}
